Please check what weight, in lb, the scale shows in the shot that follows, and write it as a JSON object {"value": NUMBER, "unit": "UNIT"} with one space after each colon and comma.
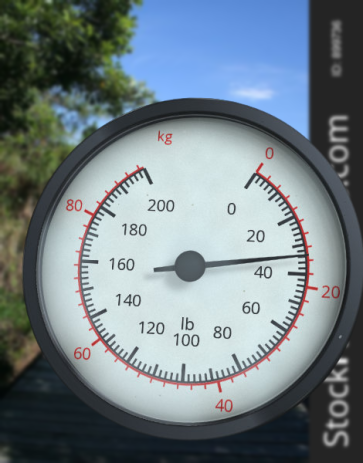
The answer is {"value": 34, "unit": "lb"}
